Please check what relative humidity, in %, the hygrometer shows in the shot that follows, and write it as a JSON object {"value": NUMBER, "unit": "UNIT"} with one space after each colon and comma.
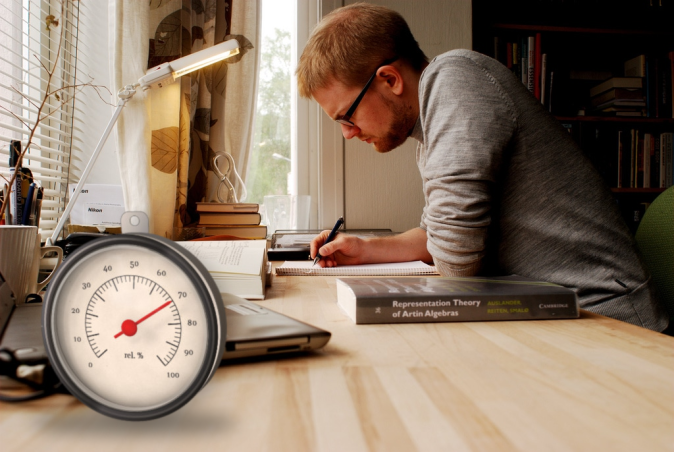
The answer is {"value": 70, "unit": "%"}
